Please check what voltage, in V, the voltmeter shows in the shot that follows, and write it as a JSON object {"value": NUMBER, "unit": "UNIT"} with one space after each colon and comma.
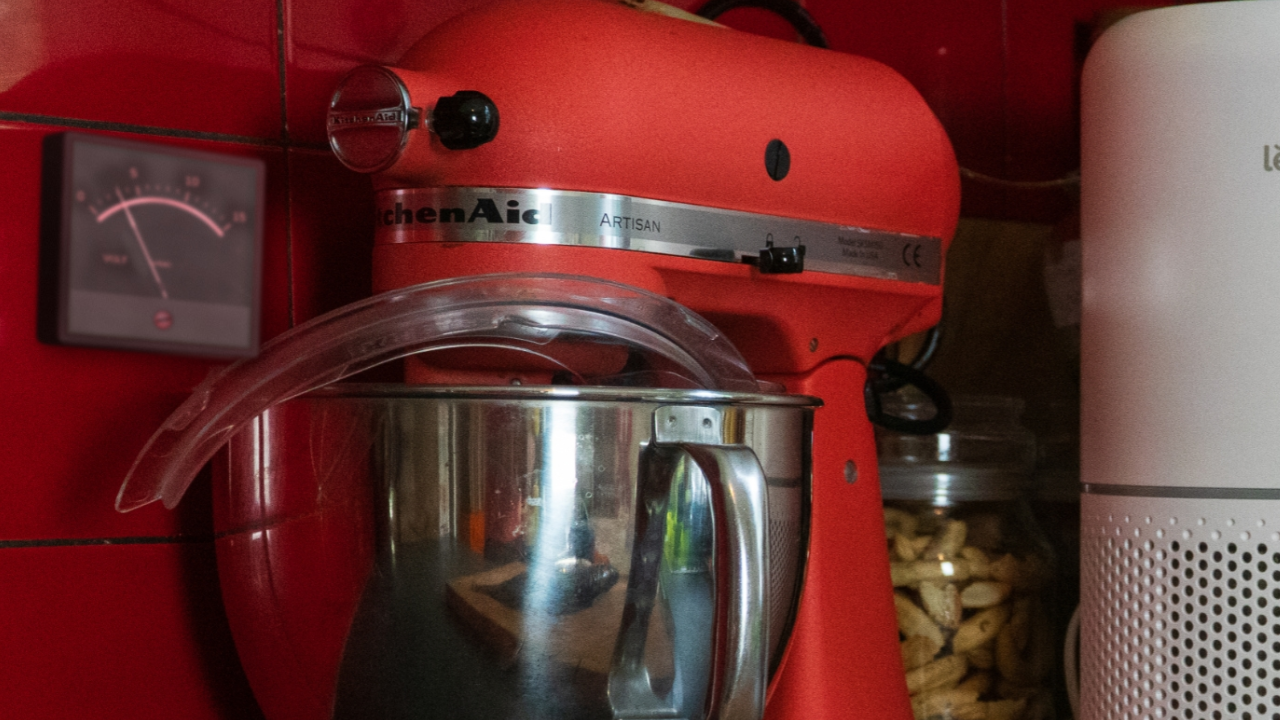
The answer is {"value": 3, "unit": "V"}
